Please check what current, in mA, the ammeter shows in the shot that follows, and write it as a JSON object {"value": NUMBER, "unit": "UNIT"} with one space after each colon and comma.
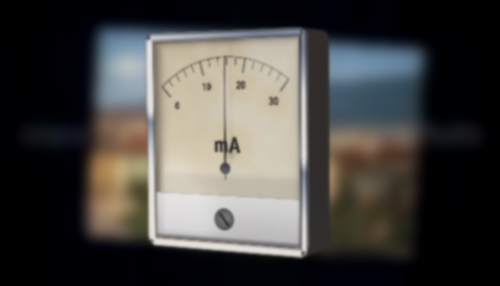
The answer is {"value": 16, "unit": "mA"}
